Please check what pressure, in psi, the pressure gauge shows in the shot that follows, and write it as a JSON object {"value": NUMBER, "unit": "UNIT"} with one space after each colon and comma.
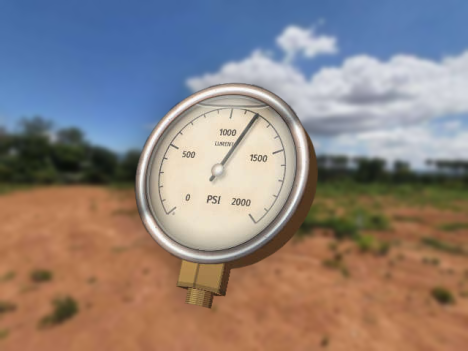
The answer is {"value": 1200, "unit": "psi"}
